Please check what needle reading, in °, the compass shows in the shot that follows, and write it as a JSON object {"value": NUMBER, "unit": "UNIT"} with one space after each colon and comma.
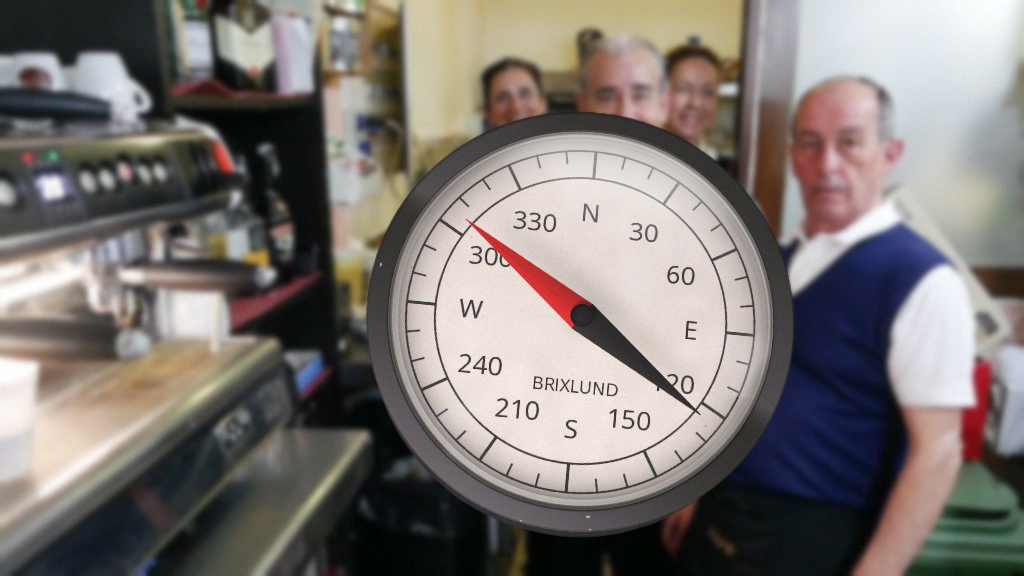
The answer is {"value": 305, "unit": "°"}
